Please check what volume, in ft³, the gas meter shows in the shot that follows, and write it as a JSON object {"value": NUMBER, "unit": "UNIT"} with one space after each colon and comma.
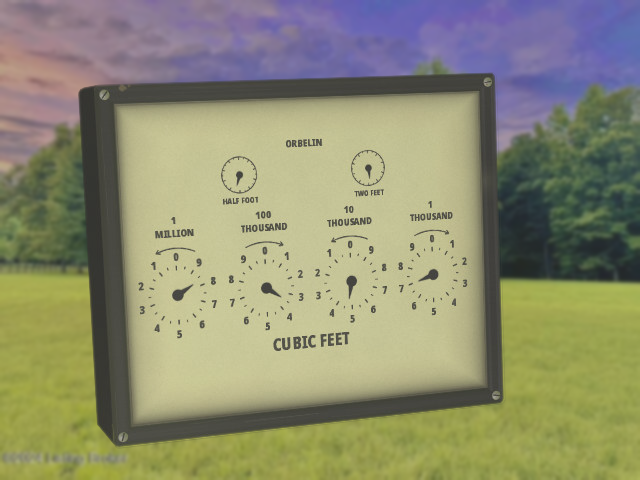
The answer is {"value": 834700, "unit": "ft³"}
